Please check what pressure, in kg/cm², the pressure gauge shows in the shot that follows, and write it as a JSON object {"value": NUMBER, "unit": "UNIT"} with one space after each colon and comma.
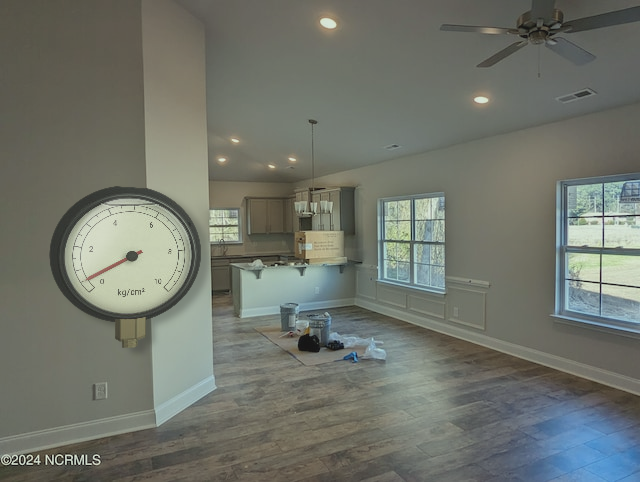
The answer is {"value": 0.5, "unit": "kg/cm²"}
